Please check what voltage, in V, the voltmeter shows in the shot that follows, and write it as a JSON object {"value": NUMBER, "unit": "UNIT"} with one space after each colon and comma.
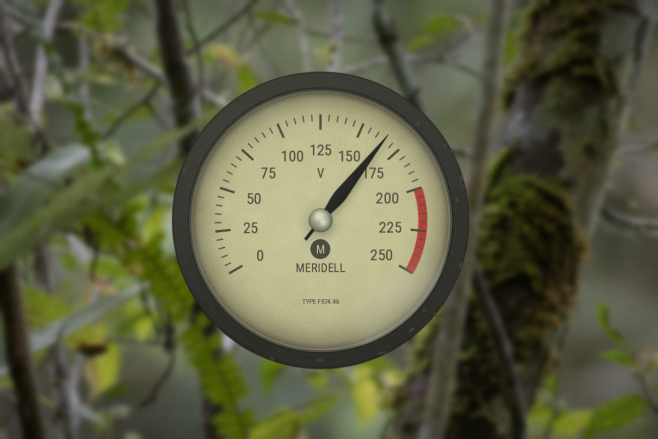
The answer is {"value": 165, "unit": "V"}
